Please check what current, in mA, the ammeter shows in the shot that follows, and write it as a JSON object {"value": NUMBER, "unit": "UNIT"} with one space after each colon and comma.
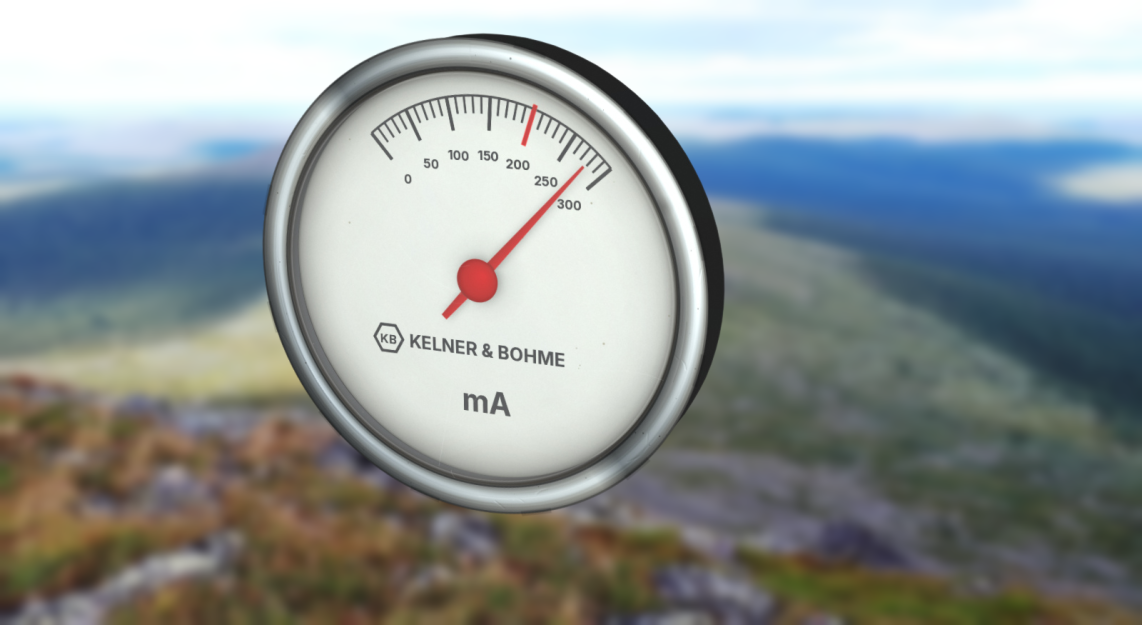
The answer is {"value": 280, "unit": "mA"}
